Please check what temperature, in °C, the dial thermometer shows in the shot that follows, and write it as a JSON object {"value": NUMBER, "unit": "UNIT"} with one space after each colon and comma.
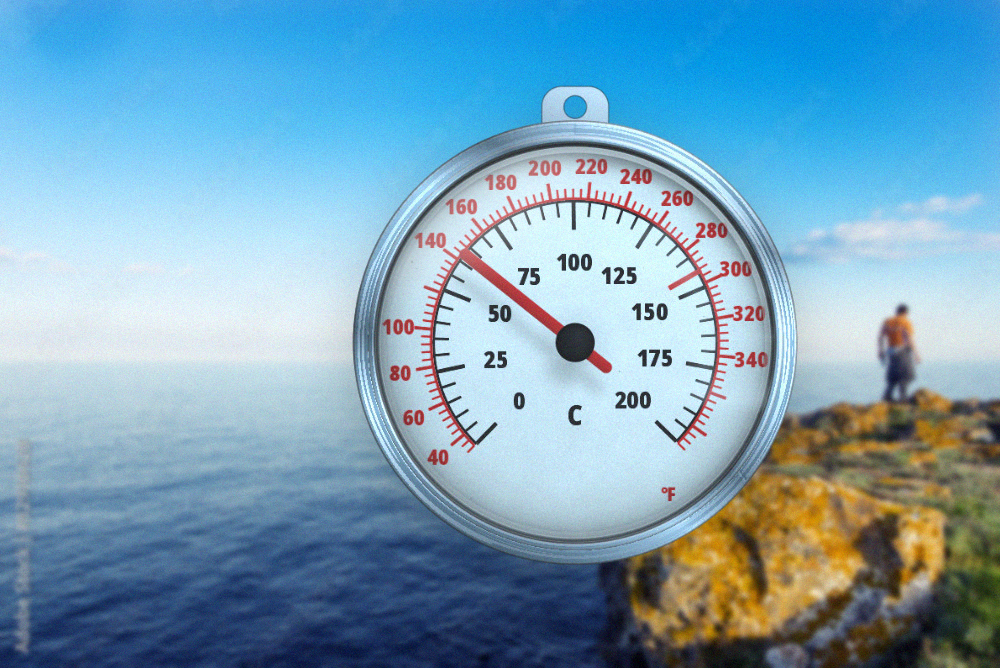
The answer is {"value": 62.5, "unit": "°C"}
